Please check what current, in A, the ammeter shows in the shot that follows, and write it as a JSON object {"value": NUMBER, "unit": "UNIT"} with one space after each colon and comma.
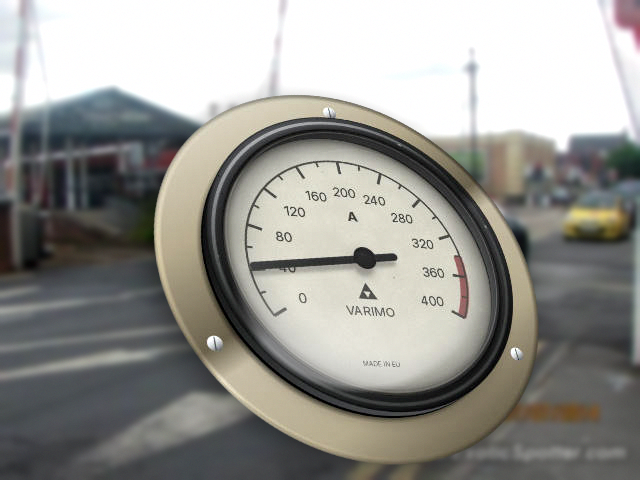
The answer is {"value": 40, "unit": "A"}
